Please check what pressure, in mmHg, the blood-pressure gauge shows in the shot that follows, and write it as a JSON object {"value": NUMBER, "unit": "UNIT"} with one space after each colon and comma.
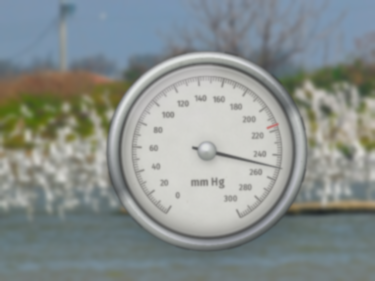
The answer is {"value": 250, "unit": "mmHg"}
